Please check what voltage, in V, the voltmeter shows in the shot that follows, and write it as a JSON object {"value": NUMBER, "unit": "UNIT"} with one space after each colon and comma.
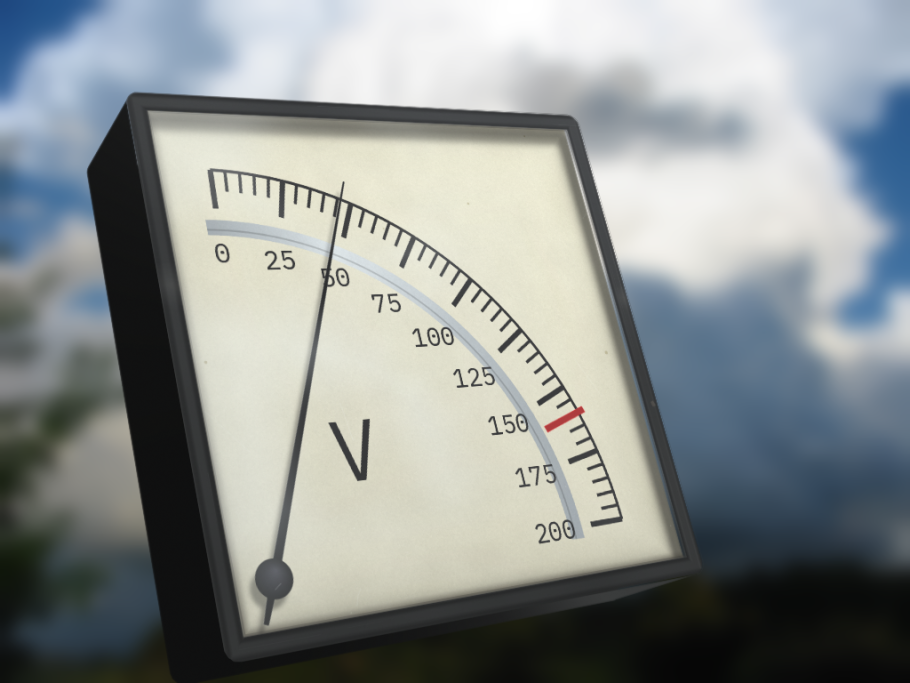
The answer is {"value": 45, "unit": "V"}
